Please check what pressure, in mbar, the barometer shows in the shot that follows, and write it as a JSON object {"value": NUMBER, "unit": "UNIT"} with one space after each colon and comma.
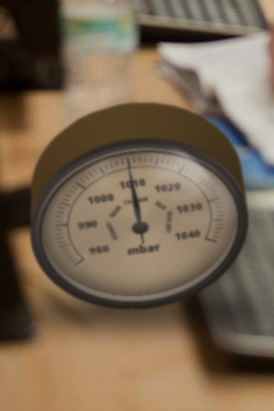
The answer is {"value": 1010, "unit": "mbar"}
